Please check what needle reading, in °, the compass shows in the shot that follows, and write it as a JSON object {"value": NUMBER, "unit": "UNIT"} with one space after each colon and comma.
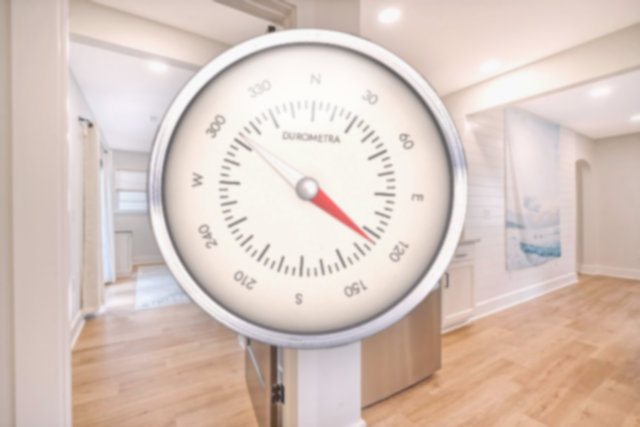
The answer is {"value": 125, "unit": "°"}
